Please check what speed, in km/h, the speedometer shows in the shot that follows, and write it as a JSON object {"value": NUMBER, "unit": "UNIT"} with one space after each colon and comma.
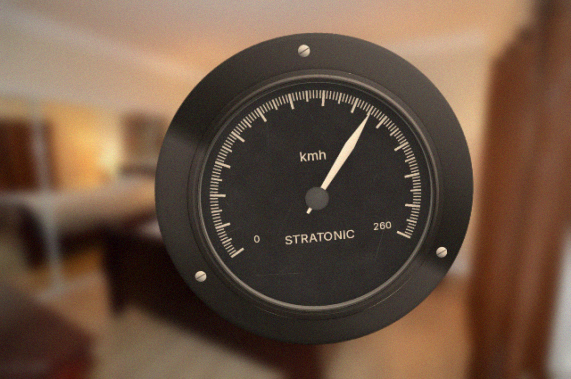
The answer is {"value": 170, "unit": "km/h"}
